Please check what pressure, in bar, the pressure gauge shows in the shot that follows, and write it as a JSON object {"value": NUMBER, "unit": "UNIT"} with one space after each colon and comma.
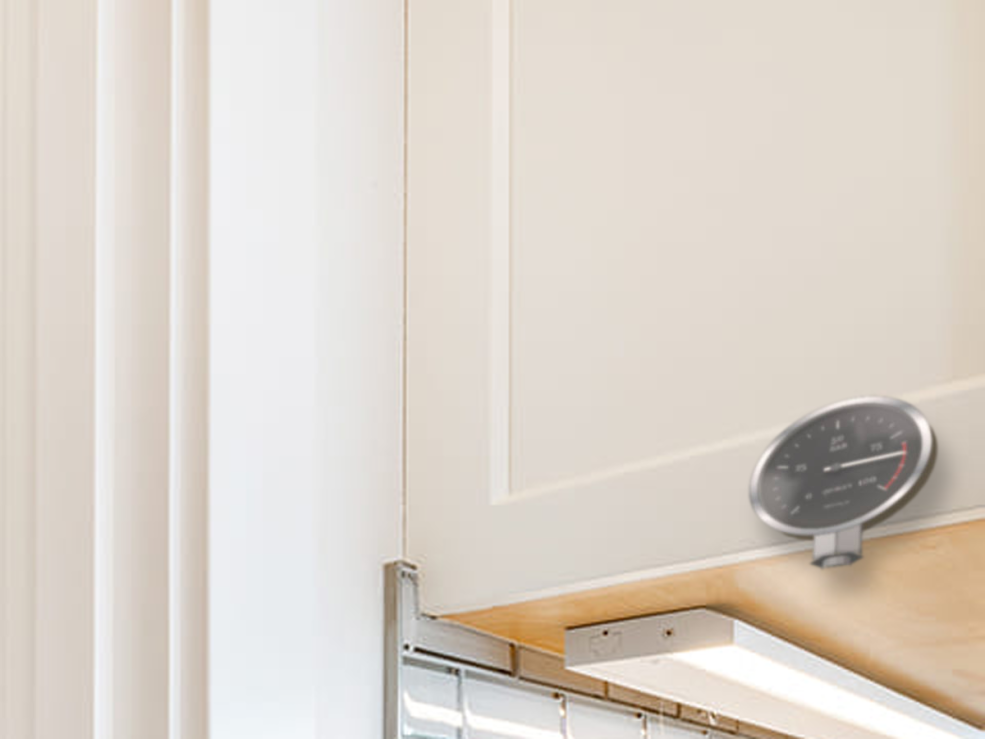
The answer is {"value": 85, "unit": "bar"}
